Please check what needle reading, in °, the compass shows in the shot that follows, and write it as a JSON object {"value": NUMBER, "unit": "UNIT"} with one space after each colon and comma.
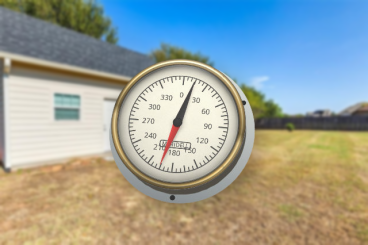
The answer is {"value": 195, "unit": "°"}
